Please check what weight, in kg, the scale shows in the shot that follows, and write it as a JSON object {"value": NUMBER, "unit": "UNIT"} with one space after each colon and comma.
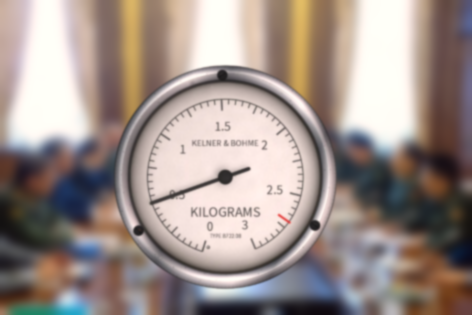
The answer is {"value": 0.5, "unit": "kg"}
